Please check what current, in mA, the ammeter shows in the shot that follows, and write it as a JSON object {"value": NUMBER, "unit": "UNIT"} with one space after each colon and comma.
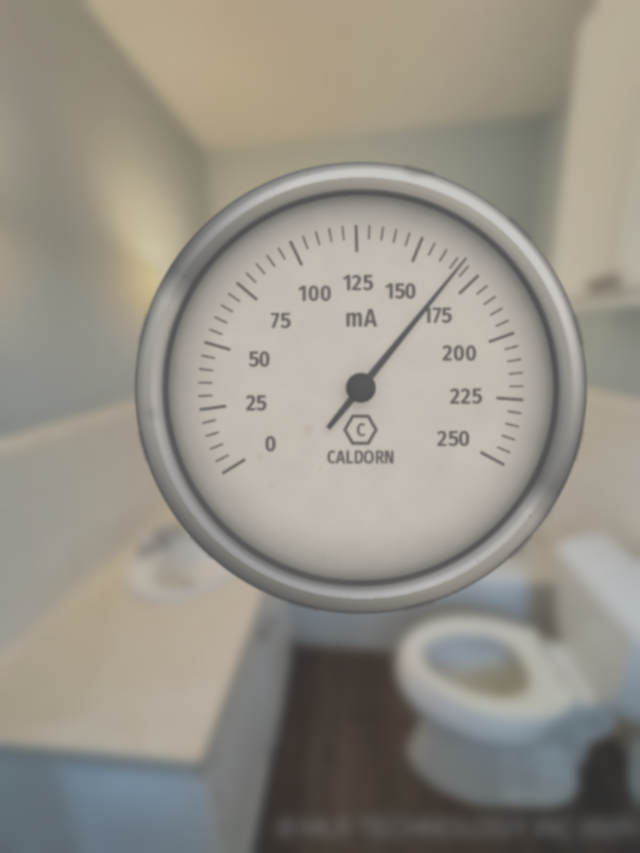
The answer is {"value": 167.5, "unit": "mA"}
